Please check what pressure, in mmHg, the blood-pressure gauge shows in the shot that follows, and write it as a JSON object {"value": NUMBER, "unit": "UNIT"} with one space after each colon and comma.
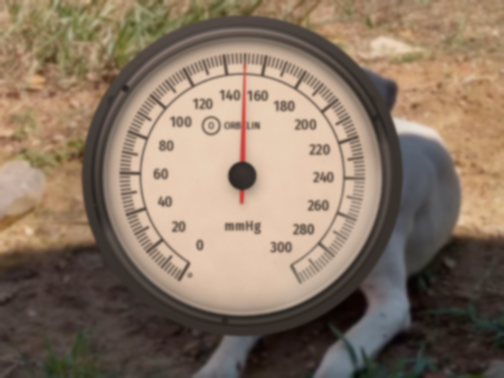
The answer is {"value": 150, "unit": "mmHg"}
